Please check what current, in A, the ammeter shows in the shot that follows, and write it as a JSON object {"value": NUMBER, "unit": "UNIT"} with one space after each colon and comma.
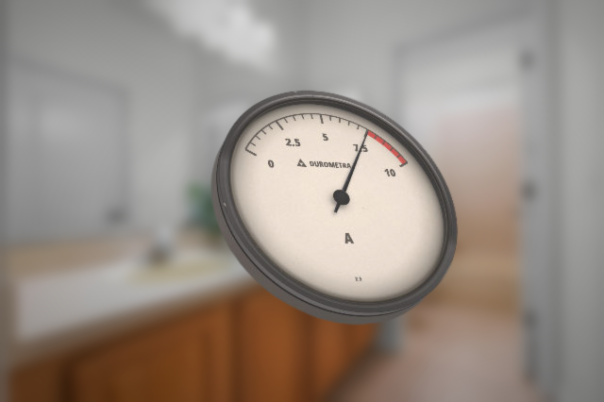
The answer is {"value": 7.5, "unit": "A"}
